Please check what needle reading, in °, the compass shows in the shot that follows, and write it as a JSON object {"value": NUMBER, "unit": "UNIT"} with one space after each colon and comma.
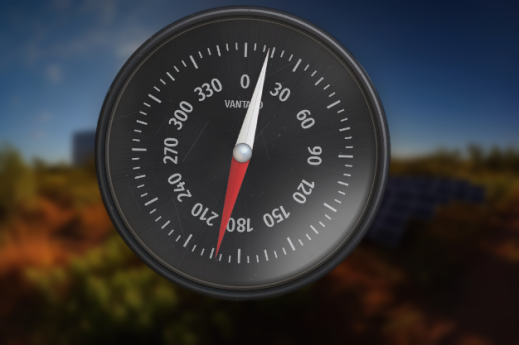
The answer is {"value": 192.5, "unit": "°"}
